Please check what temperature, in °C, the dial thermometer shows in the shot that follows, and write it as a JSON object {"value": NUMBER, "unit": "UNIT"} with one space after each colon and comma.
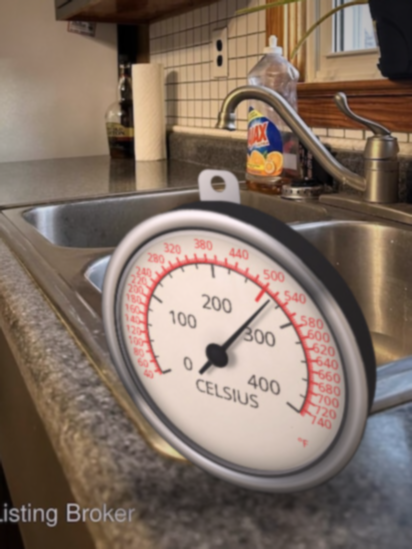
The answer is {"value": 270, "unit": "°C"}
